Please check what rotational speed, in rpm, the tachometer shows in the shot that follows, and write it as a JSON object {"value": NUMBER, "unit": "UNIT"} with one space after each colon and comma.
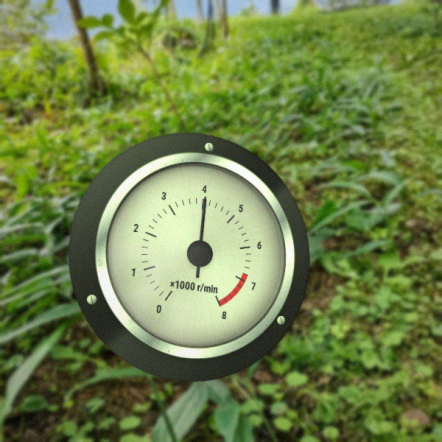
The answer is {"value": 4000, "unit": "rpm"}
